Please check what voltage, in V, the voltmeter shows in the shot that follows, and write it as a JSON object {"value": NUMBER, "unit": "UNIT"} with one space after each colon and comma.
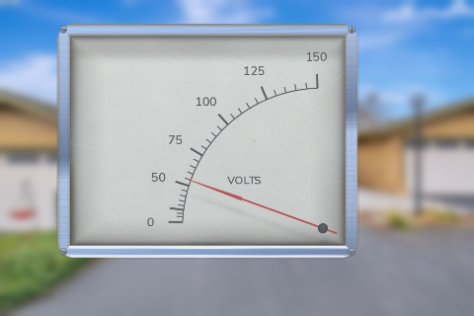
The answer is {"value": 55, "unit": "V"}
